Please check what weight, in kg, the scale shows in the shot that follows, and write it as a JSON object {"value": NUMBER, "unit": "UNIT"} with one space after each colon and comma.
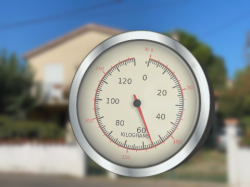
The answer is {"value": 55, "unit": "kg"}
